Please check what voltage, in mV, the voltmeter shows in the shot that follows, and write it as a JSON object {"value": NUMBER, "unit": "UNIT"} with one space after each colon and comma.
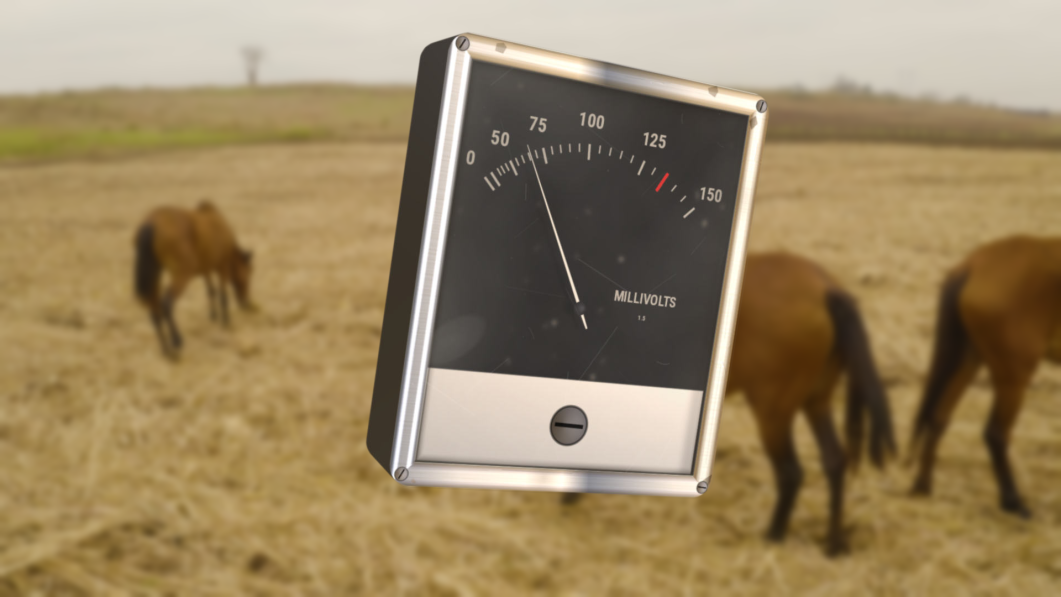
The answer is {"value": 65, "unit": "mV"}
